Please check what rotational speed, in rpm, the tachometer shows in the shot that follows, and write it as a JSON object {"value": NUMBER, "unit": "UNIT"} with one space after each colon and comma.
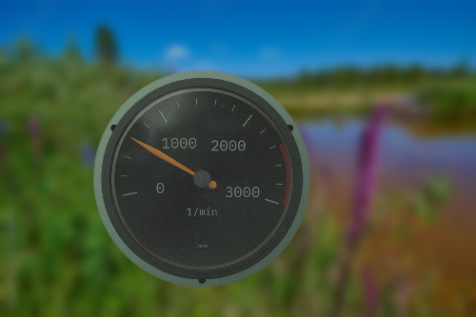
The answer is {"value": 600, "unit": "rpm"}
